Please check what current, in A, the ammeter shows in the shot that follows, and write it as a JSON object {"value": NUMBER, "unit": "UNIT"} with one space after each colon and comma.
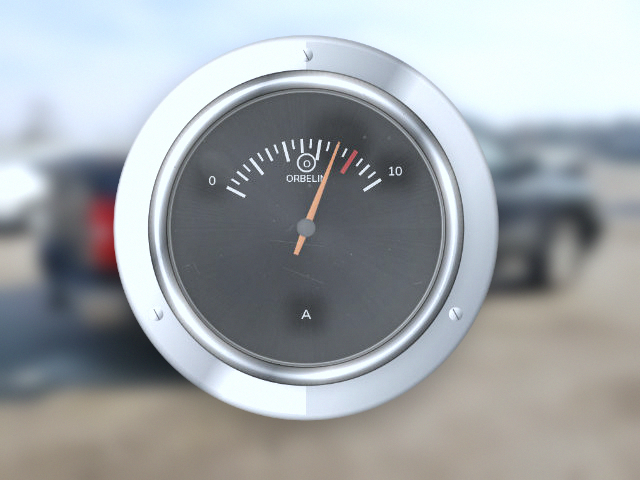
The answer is {"value": 7, "unit": "A"}
